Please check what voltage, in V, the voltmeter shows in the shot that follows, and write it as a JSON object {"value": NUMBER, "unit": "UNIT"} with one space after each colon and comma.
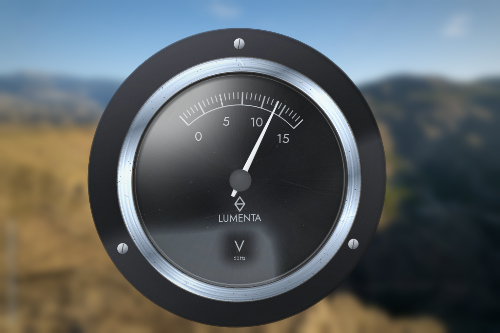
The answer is {"value": 11.5, "unit": "V"}
